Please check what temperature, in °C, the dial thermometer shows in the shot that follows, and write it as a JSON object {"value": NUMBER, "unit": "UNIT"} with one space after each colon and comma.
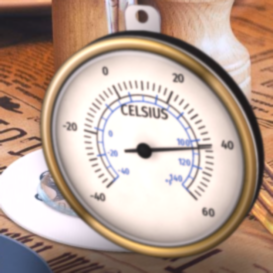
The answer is {"value": 40, "unit": "°C"}
